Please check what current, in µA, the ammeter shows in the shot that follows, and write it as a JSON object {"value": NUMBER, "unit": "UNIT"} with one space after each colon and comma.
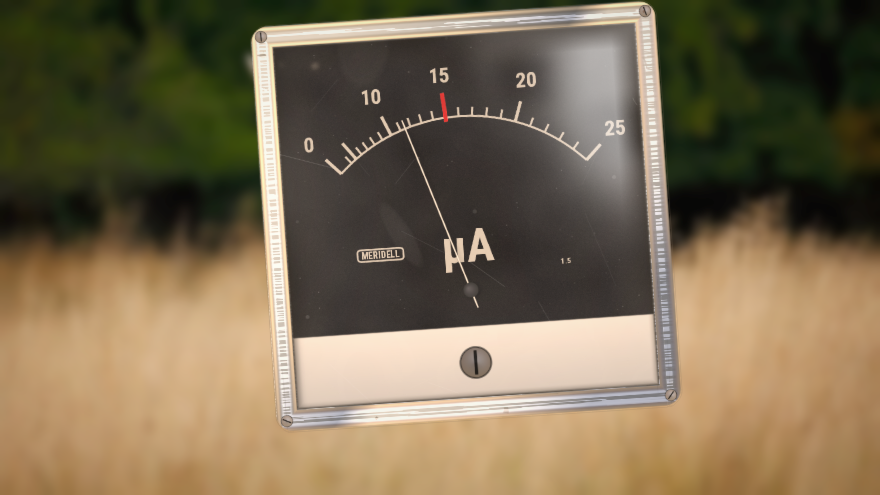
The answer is {"value": 11.5, "unit": "µA"}
